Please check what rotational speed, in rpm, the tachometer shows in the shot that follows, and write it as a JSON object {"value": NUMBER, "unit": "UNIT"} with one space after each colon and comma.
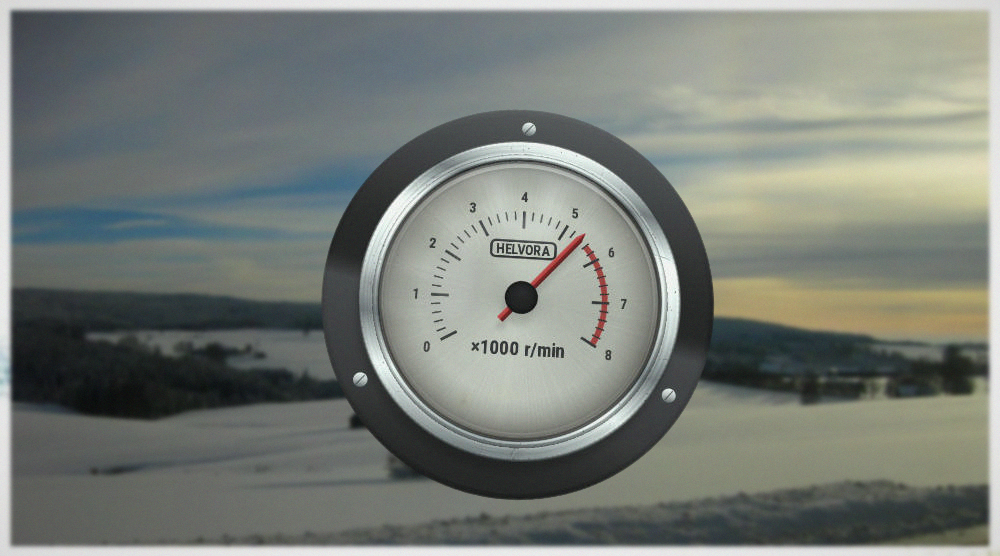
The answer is {"value": 5400, "unit": "rpm"}
